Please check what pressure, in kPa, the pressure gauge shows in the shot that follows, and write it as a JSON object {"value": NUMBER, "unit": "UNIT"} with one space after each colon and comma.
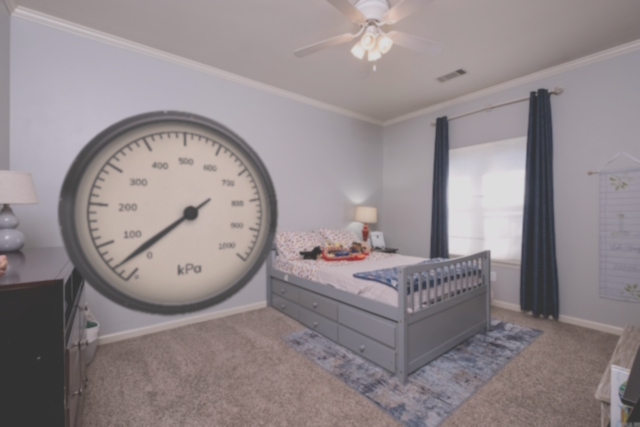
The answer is {"value": 40, "unit": "kPa"}
